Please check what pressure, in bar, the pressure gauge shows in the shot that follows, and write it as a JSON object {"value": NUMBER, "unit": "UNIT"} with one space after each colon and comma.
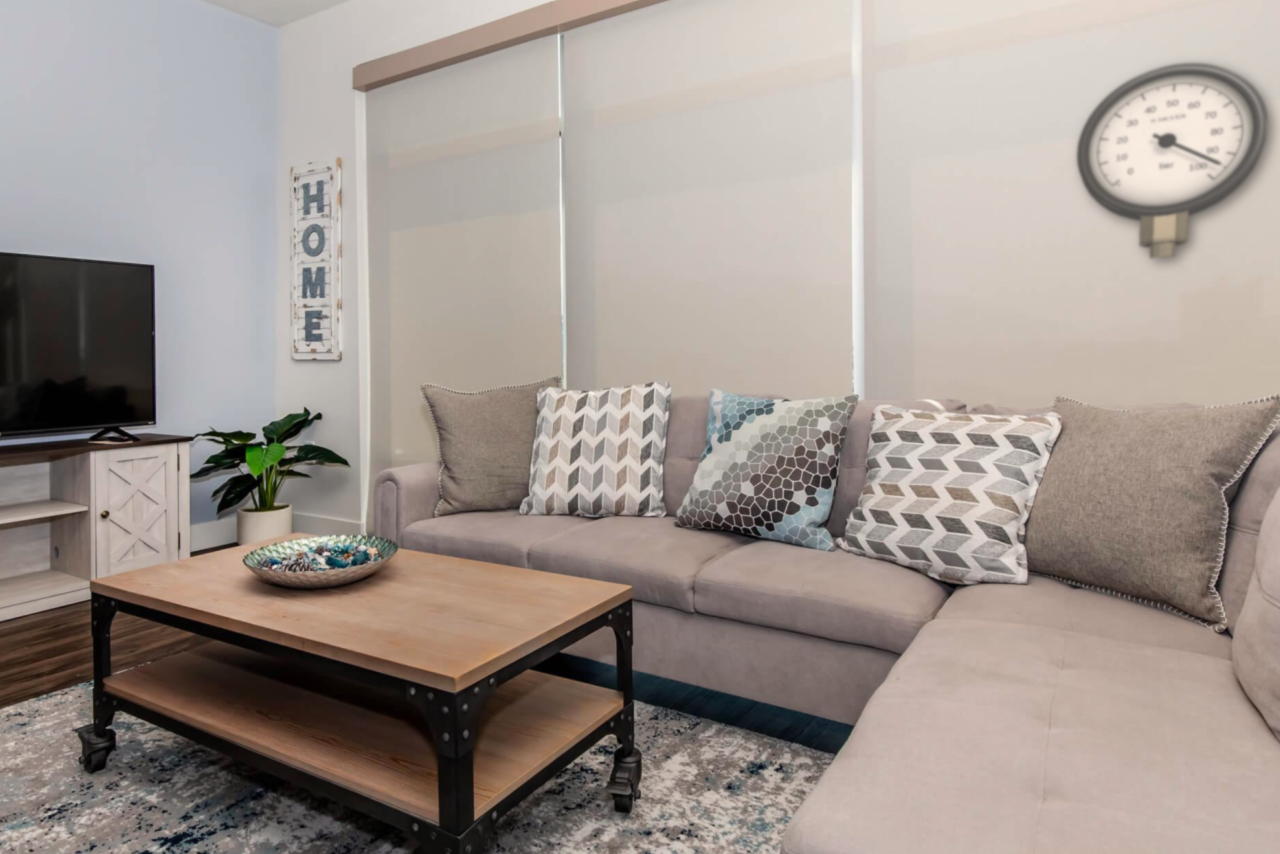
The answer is {"value": 95, "unit": "bar"}
